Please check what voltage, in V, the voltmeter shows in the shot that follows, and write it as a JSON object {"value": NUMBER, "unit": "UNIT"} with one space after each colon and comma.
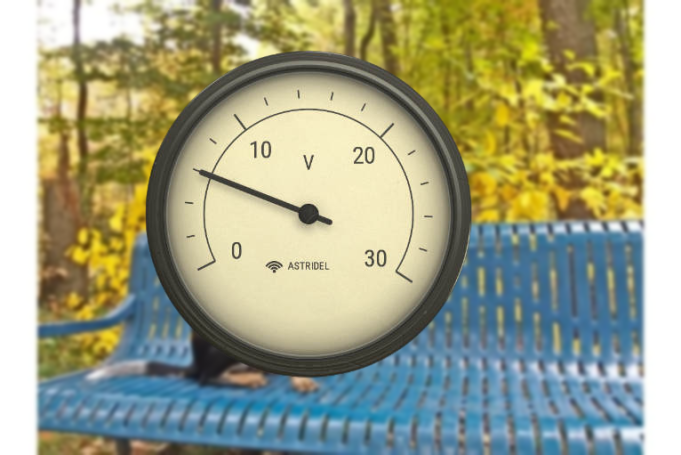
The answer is {"value": 6, "unit": "V"}
